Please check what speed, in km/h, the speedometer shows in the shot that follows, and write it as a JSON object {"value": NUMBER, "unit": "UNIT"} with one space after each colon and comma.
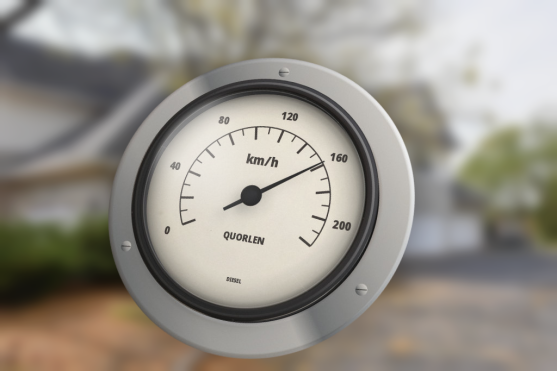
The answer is {"value": 160, "unit": "km/h"}
